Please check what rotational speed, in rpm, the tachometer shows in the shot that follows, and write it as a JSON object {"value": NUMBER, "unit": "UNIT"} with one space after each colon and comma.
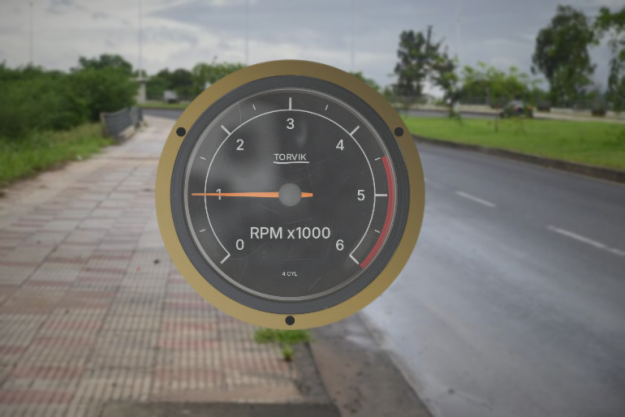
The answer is {"value": 1000, "unit": "rpm"}
